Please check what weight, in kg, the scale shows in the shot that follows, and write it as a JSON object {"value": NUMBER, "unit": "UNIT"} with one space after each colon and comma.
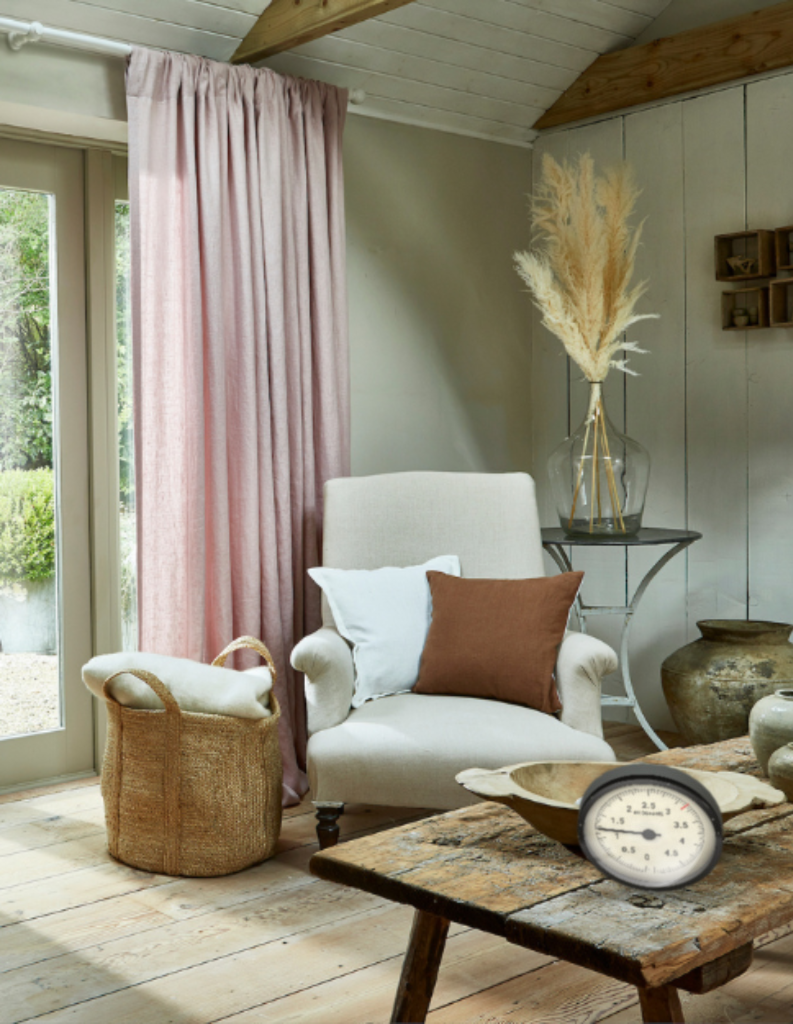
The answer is {"value": 1.25, "unit": "kg"}
